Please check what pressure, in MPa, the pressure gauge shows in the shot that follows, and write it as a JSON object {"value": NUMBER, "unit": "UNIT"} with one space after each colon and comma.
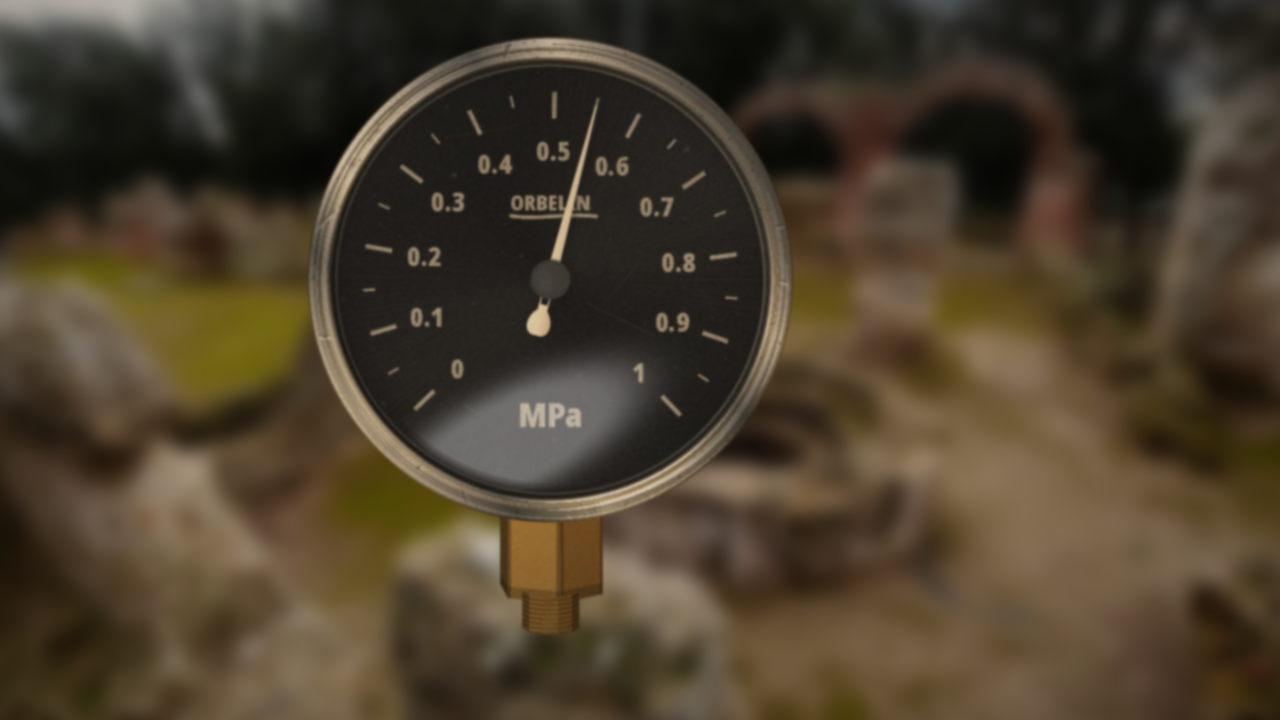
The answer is {"value": 0.55, "unit": "MPa"}
